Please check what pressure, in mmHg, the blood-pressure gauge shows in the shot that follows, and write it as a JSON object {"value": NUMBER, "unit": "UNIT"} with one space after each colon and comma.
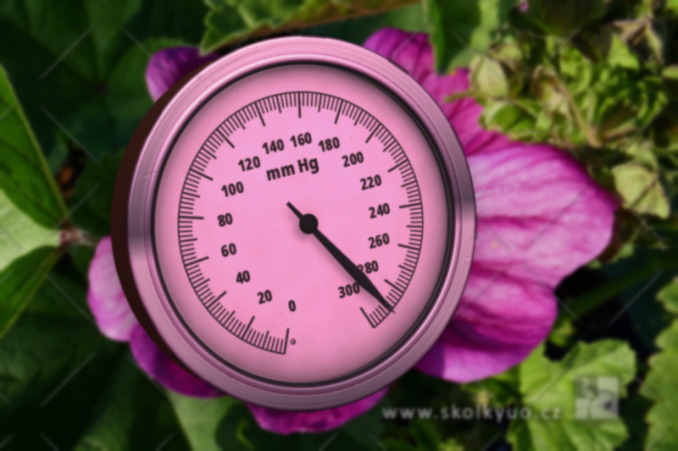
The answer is {"value": 290, "unit": "mmHg"}
